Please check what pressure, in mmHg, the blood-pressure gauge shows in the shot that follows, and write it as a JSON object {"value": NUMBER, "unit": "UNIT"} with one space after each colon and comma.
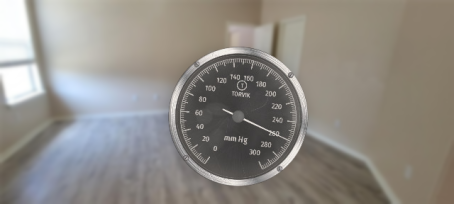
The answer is {"value": 260, "unit": "mmHg"}
